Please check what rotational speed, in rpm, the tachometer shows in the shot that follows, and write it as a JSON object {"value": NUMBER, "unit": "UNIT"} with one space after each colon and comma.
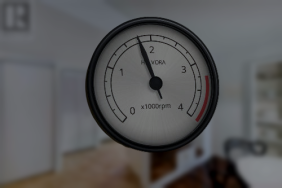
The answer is {"value": 1750, "unit": "rpm"}
